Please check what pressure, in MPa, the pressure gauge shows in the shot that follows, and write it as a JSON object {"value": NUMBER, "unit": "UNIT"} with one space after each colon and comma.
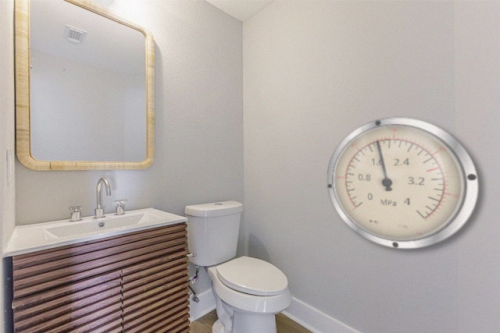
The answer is {"value": 1.8, "unit": "MPa"}
